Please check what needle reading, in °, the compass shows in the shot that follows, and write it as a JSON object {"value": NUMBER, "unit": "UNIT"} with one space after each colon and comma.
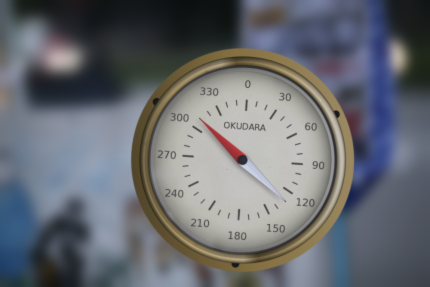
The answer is {"value": 310, "unit": "°"}
